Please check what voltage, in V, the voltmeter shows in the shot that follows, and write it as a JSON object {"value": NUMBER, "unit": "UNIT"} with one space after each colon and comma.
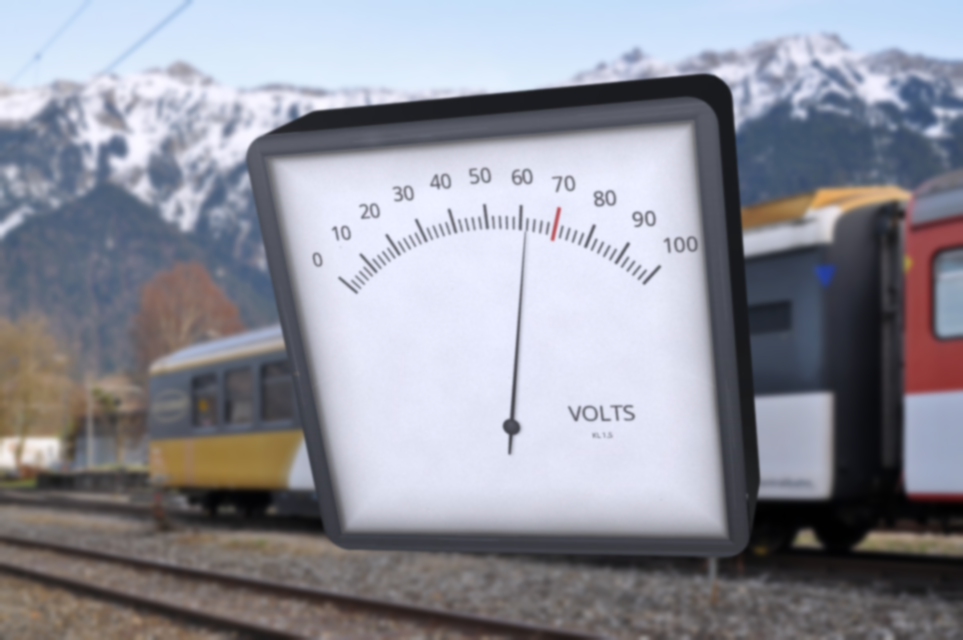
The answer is {"value": 62, "unit": "V"}
